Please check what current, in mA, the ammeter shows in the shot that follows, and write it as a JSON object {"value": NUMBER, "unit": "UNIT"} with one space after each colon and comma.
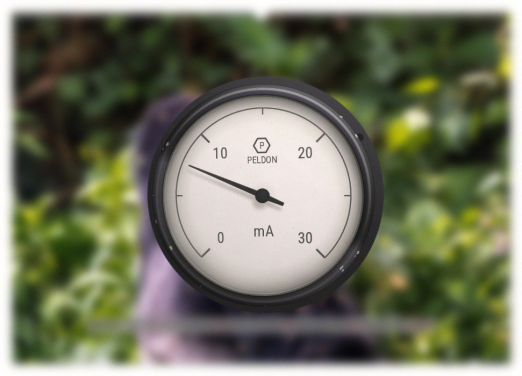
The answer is {"value": 7.5, "unit": "mA"}
